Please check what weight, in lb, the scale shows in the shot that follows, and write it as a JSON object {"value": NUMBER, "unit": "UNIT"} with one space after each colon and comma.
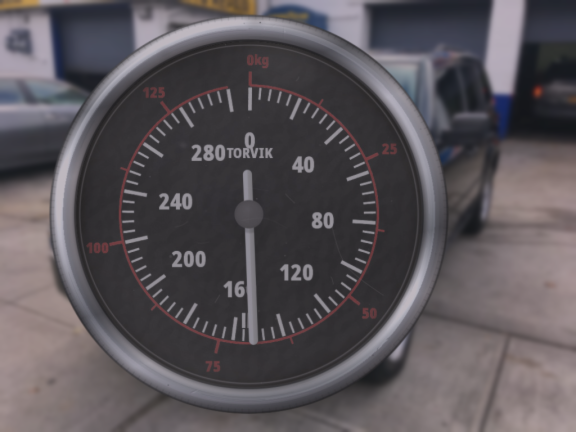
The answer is {"value": 152, "unit": "lb"}
